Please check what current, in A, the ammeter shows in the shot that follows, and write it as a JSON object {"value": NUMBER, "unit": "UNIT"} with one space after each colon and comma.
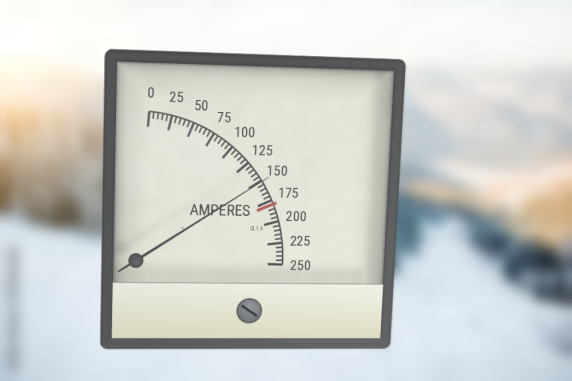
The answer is {"value": 150, "unit": "A"}
